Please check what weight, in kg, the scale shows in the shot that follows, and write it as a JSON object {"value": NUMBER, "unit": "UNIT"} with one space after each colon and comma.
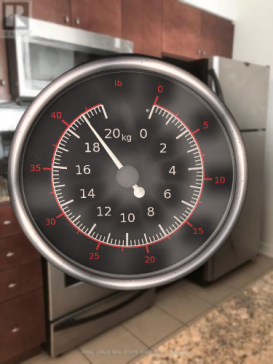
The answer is {"value": 19, "unit": "kg"}
